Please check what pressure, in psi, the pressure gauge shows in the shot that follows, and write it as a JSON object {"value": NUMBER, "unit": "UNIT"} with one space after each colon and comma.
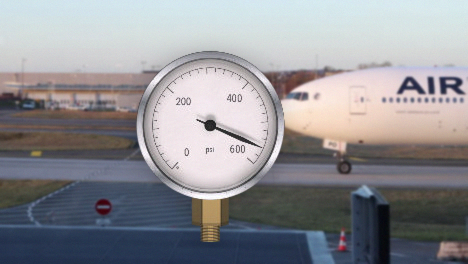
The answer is {"value": 560, "unit": "psi"}
